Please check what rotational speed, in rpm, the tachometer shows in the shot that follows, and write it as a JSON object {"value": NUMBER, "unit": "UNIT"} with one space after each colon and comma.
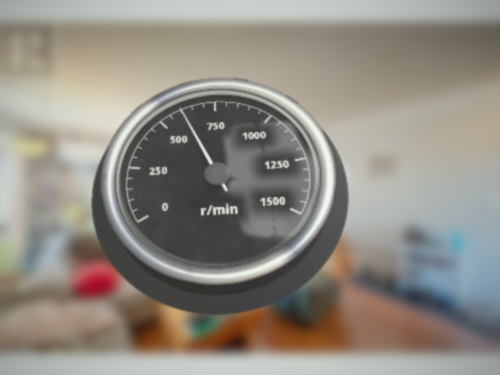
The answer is {"value": 600, "unit": "rpm"}
